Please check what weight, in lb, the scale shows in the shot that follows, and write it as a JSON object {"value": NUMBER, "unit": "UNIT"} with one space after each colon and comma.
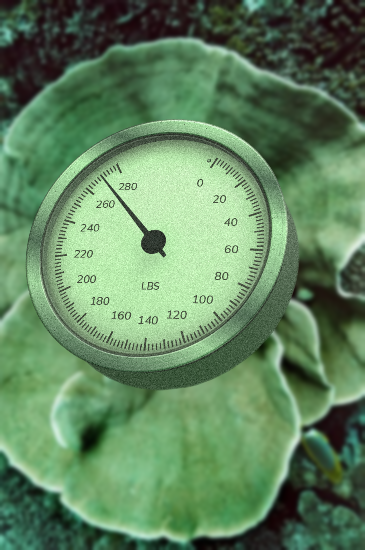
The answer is {"value": 270, "unit": "lb"}
